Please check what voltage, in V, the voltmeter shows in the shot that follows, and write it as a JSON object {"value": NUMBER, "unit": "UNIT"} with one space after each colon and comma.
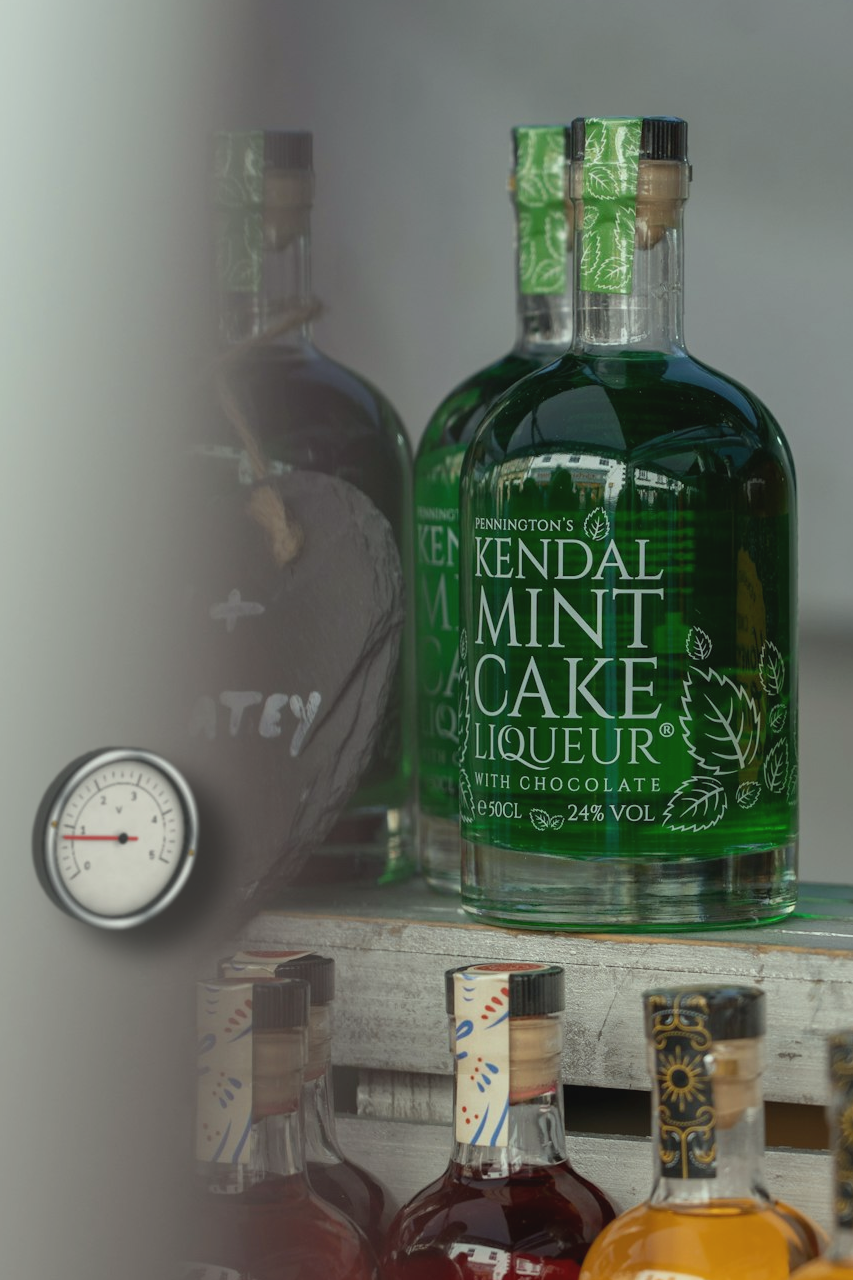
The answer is {"value": 0.8, "unit": "V"}
